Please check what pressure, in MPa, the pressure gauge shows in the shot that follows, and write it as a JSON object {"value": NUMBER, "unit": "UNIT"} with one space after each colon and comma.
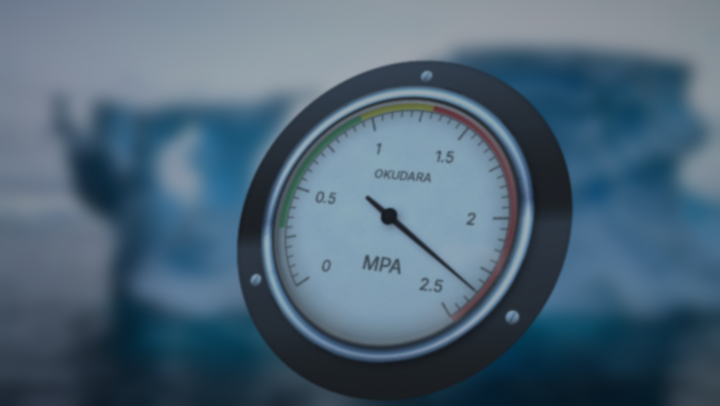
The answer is {"value": 2.35, "unit": "MPa"}
